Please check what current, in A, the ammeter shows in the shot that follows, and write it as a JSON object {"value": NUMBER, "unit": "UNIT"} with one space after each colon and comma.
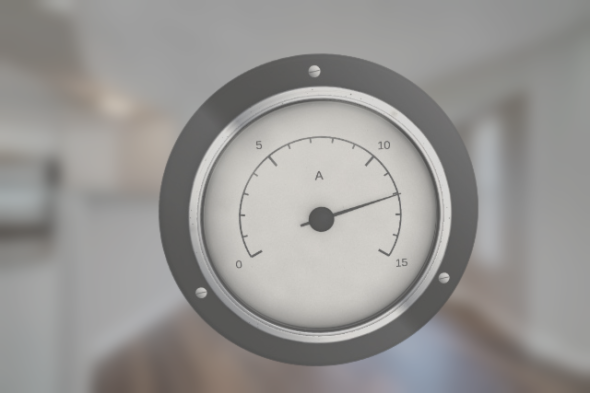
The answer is {"value": 12, "unit": "A"}
